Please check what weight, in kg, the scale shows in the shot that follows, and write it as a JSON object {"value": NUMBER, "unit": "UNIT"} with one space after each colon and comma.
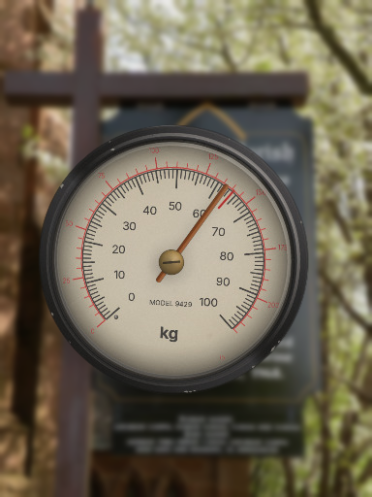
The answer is {"value": 62, "unit": "kg"}
